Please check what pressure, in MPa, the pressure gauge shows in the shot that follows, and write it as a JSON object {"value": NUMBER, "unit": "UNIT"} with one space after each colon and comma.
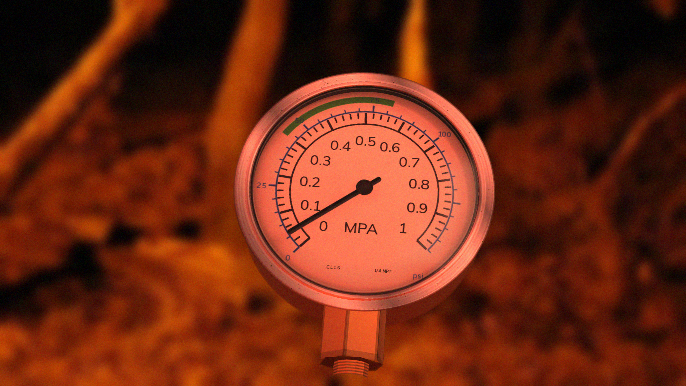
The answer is {"value": 0.04, "unit": "MPa"}
